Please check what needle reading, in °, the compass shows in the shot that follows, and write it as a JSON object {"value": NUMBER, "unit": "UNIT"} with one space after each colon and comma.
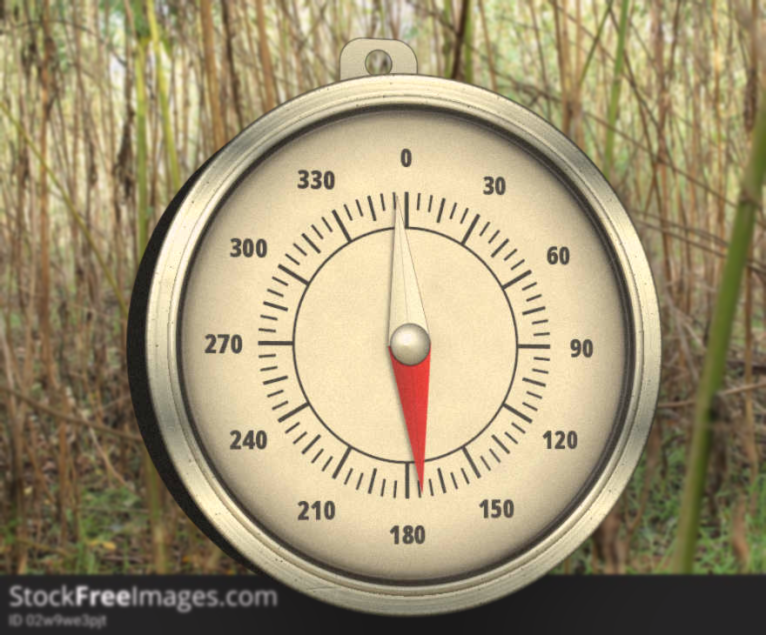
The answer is {"value": 175, "unit": "°"}
